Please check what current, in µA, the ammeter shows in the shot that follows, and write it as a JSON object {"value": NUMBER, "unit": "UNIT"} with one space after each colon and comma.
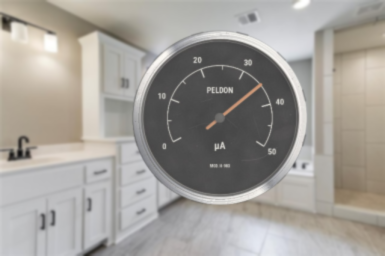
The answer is {"value": 35, "unit": "µA"}
